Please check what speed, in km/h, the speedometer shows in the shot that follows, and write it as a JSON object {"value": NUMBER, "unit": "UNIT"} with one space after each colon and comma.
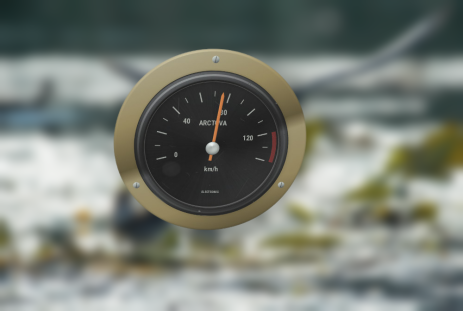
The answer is {"value": 75, "unit": "km/h"}
